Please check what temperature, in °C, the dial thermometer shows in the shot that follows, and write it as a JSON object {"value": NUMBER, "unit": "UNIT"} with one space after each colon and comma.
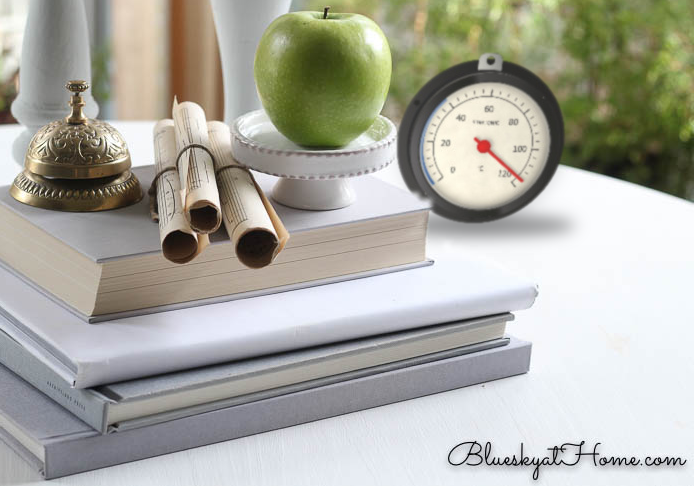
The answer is {"value": 116, "unit": "°C"}
